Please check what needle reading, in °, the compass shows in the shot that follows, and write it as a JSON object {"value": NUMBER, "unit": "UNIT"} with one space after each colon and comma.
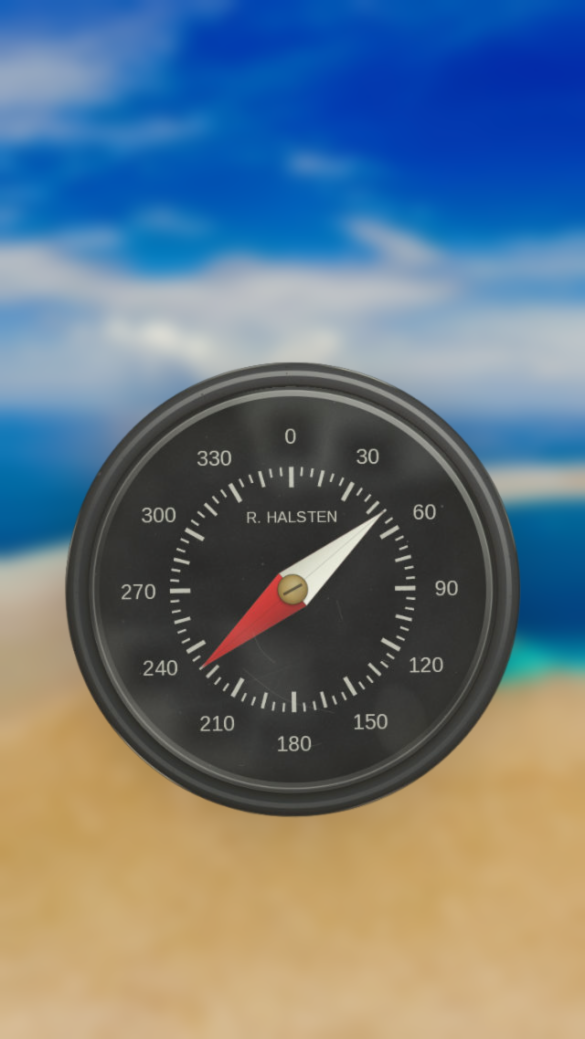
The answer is {"value": 230, "unit": "°"}
